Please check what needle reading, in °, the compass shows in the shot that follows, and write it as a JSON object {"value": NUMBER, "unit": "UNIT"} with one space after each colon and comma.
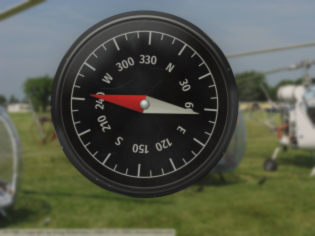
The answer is {"value": 245, "unit": "°"}
